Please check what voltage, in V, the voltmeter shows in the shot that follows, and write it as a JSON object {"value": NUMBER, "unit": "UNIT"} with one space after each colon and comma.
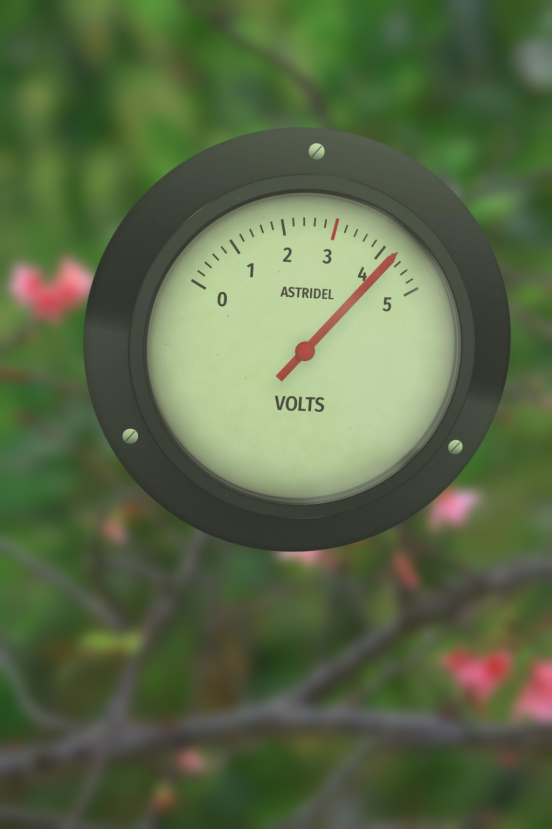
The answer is {"value": 4.2, "unit": "V"}
